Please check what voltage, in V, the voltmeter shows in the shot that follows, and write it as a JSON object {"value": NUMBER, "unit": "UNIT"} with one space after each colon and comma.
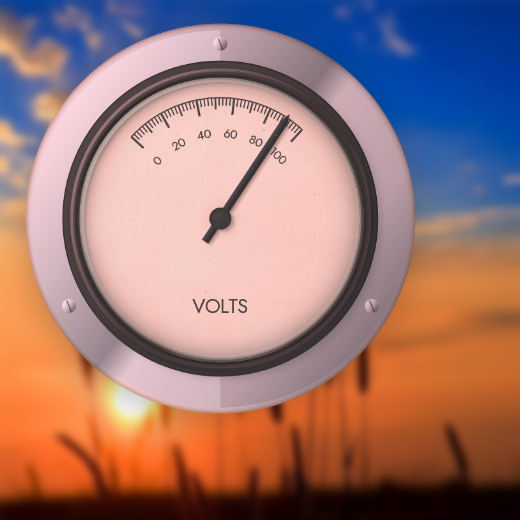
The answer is {"value": 90, "unit": "V"}
